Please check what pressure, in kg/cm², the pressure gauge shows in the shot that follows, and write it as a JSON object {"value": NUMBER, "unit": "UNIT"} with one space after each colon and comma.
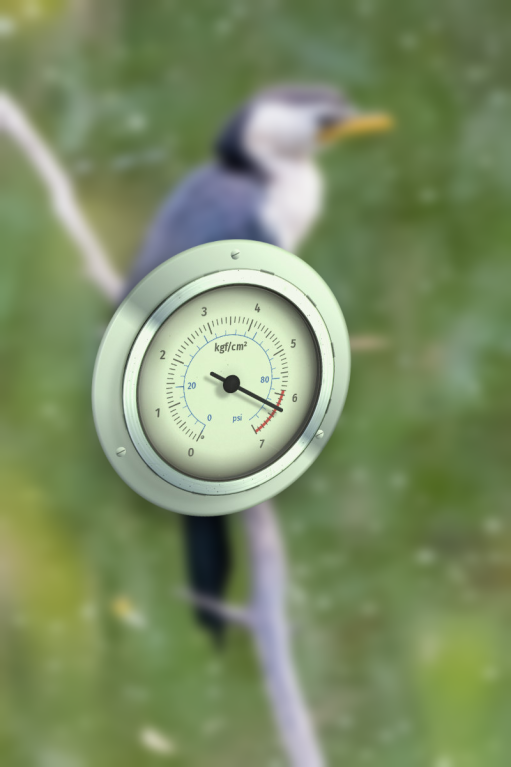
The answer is {"value": 6.3, "unit": "kg/cm²"}
